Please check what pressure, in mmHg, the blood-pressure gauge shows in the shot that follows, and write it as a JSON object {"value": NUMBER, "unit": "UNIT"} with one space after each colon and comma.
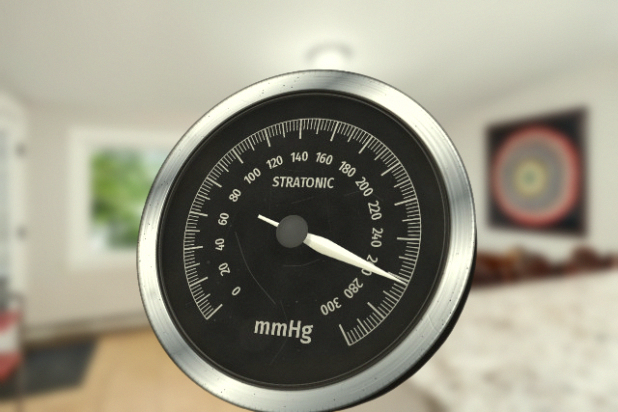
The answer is {"value": 262, "unit": "mmHg"}
